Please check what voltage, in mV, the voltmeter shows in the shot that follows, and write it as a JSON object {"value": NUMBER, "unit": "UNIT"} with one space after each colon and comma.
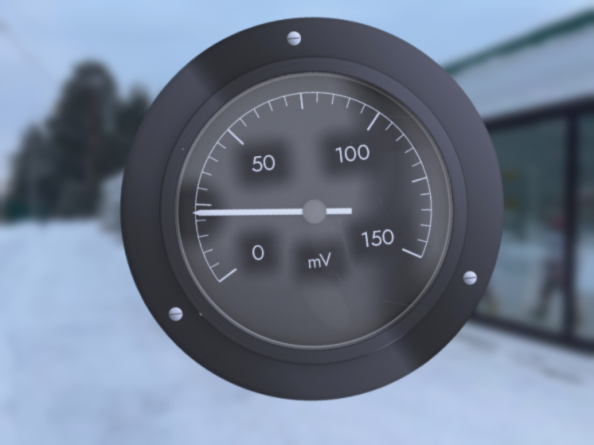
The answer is {"value": 22.5, "unit": "mV"}
